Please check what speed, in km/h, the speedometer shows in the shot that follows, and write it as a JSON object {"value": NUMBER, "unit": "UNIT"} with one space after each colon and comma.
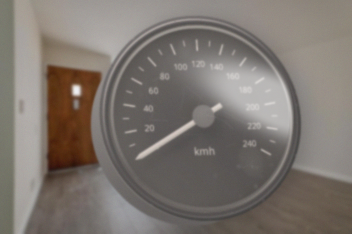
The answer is {"value": 0, "unit": "km/h"}
